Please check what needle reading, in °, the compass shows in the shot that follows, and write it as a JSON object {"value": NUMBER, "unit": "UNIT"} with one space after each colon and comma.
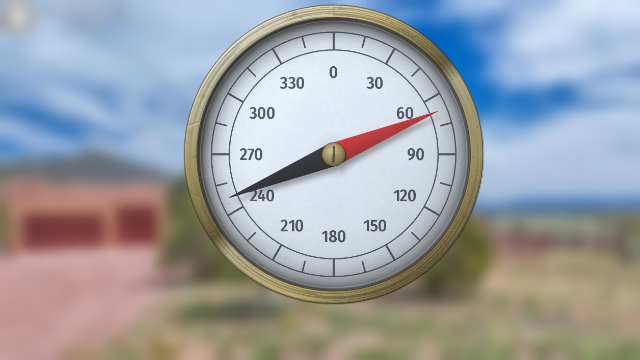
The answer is {"value": 67.5, "unit": "°"}
